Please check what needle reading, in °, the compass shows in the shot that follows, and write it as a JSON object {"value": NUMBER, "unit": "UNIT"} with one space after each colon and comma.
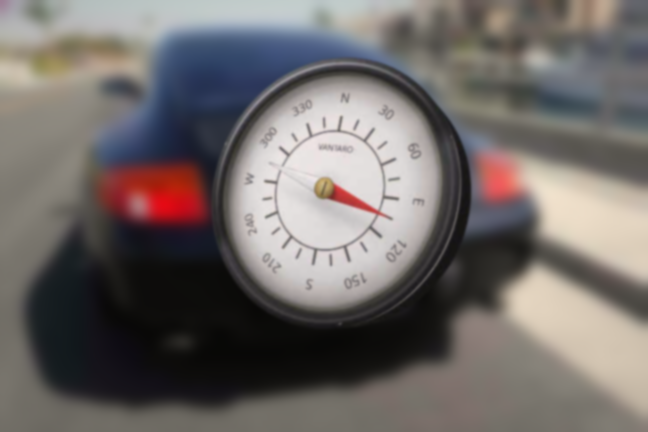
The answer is {"value": 105, "unit": "°"}
